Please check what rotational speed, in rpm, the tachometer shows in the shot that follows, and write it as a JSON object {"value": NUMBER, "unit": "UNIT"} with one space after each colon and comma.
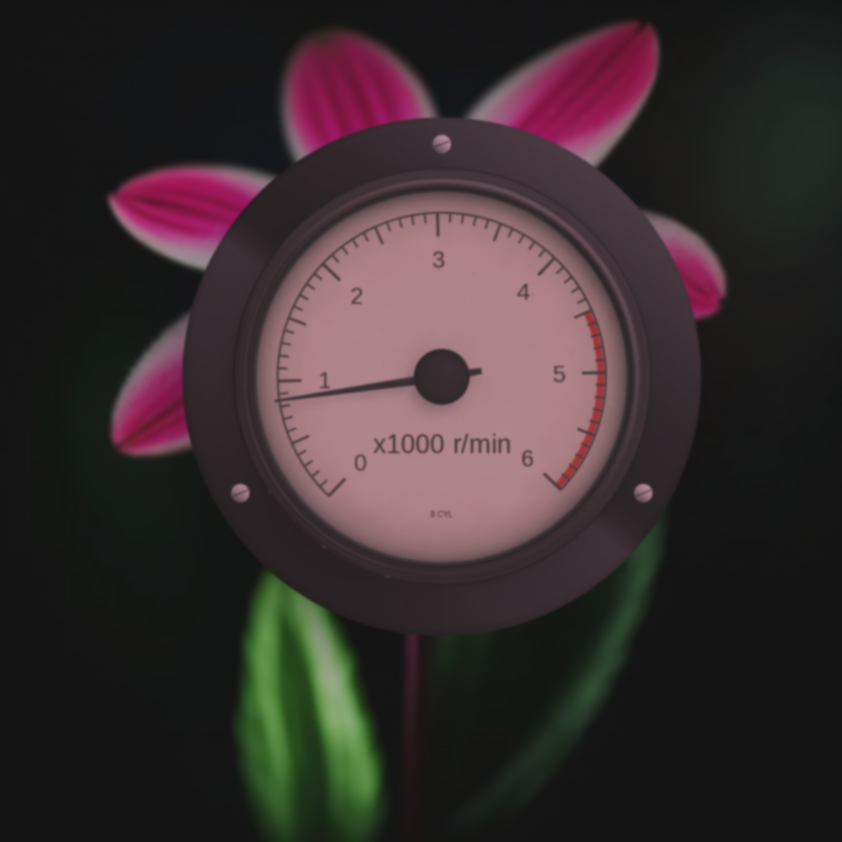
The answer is {"value": 850, "unit": "rpm"}
